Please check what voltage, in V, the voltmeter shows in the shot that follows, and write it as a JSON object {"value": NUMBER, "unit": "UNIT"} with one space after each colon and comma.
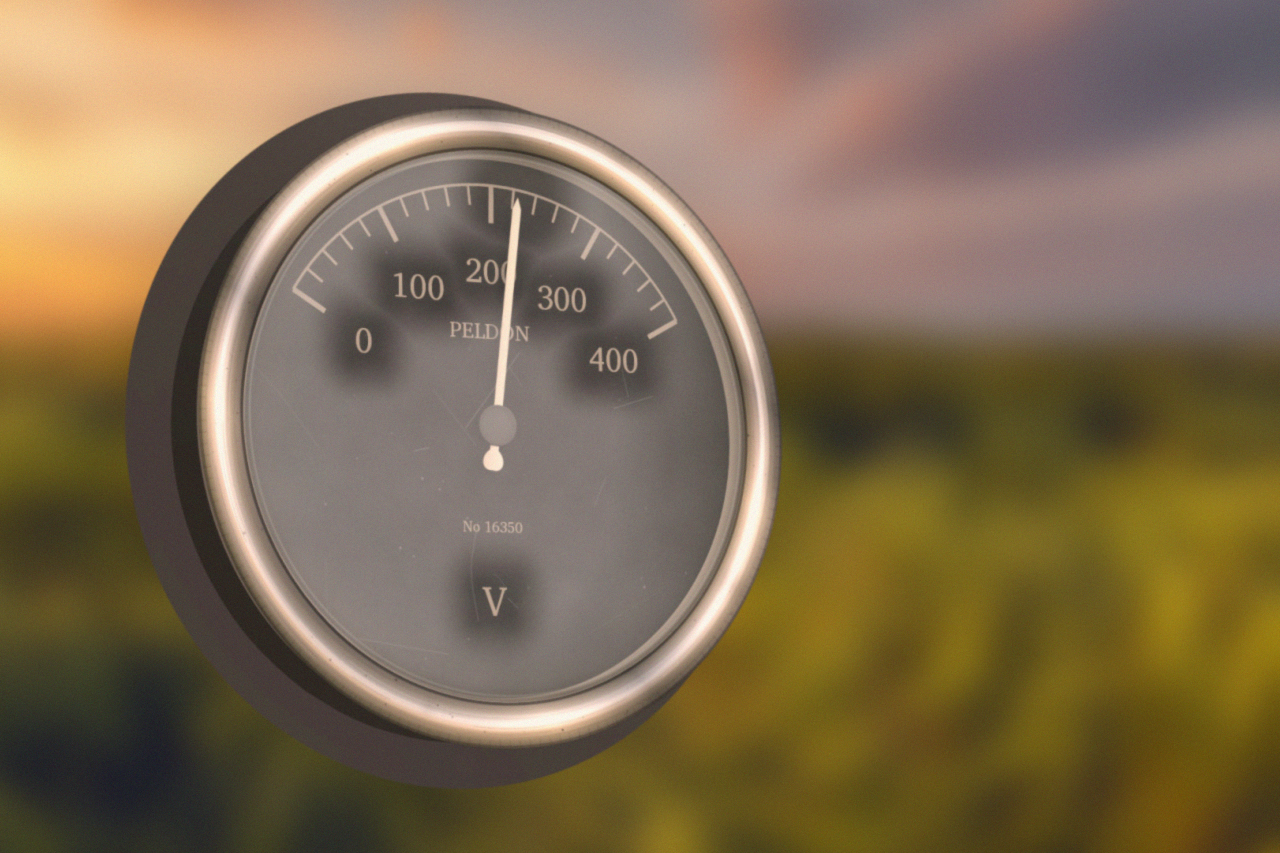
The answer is {"value": 220, "unit": "V"}
